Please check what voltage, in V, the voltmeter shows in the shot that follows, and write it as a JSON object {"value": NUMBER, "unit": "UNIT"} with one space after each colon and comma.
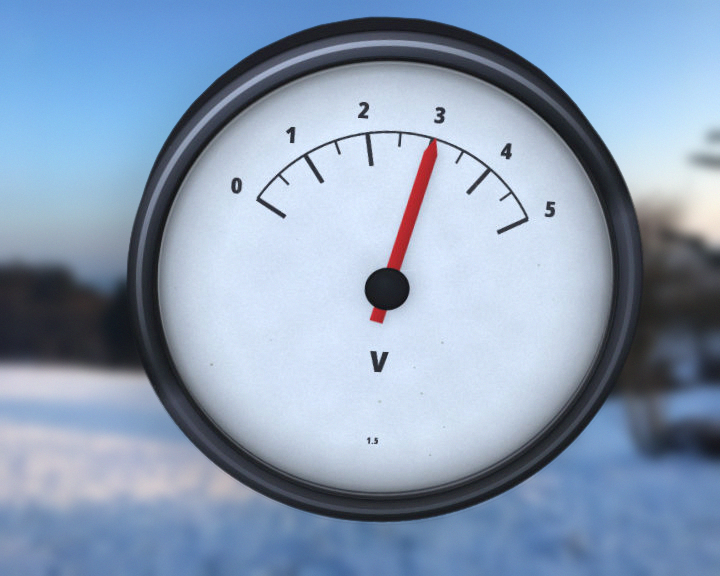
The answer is {"value": 3, "unit": "V"}
